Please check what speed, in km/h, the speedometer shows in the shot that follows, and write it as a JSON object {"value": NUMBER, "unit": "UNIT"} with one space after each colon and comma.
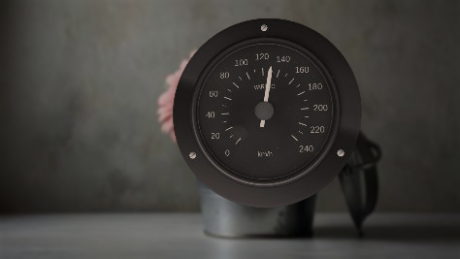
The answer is {"value": 130, "unit": "km/h"}
